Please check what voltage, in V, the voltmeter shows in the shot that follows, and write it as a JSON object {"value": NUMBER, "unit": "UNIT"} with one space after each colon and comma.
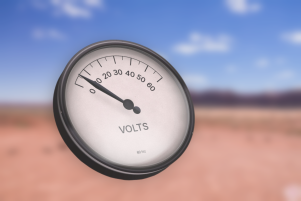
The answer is {"value": 5, "unit": "V"}
